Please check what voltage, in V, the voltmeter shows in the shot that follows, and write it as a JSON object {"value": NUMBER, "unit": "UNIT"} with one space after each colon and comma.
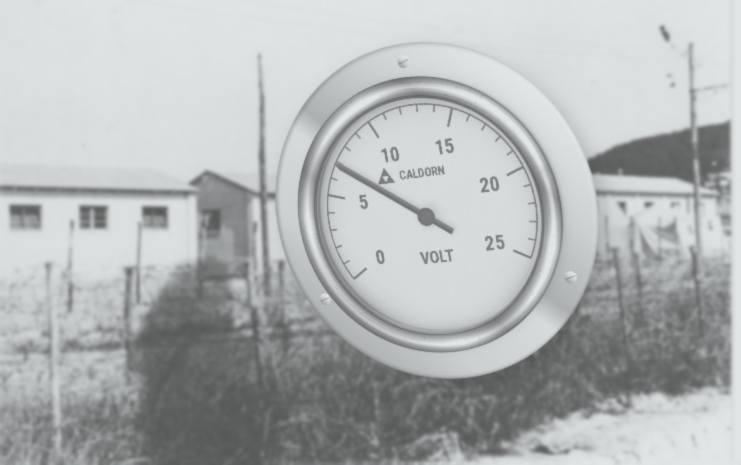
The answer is {"value": 7, "unit": "V"}
